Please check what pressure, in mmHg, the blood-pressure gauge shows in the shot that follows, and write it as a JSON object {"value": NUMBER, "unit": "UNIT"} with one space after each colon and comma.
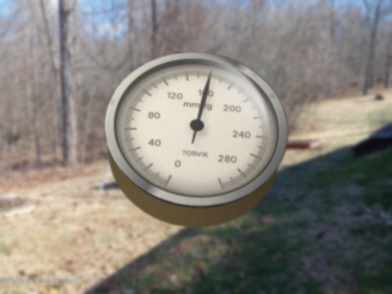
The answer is {"value": 160, "unit": "mmHg"}
